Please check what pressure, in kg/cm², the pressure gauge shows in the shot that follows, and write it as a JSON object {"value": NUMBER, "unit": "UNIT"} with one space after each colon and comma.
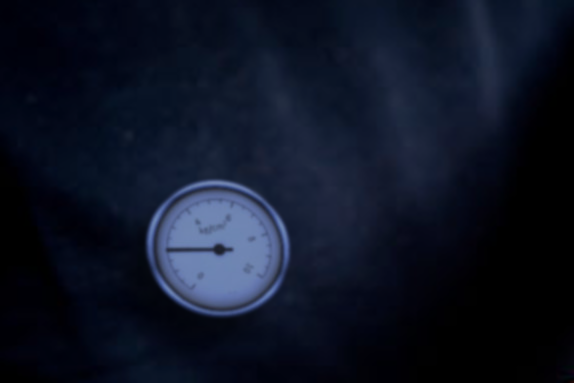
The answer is {"value": 2, "unit": "kg/cm²"}
